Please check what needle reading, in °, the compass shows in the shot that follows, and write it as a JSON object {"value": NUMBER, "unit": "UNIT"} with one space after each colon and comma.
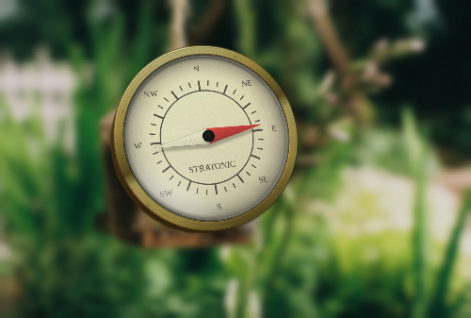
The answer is {"value": 85, "unit": "°"}
